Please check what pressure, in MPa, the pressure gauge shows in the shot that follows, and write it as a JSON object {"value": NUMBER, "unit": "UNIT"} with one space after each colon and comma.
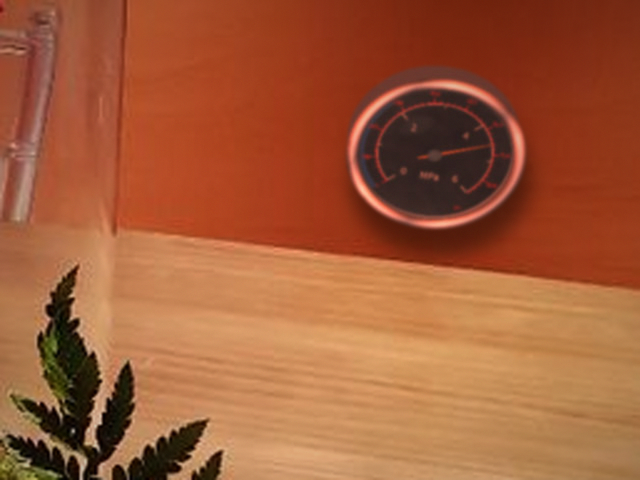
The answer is {"value": 4.5, "unit": "MPa"}
